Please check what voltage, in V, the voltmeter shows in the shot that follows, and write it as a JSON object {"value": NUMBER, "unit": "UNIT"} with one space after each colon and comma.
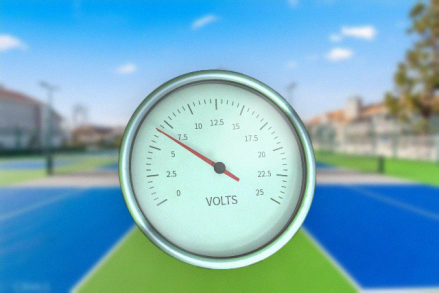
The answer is {"value": 6.5, "unit": "V"}
